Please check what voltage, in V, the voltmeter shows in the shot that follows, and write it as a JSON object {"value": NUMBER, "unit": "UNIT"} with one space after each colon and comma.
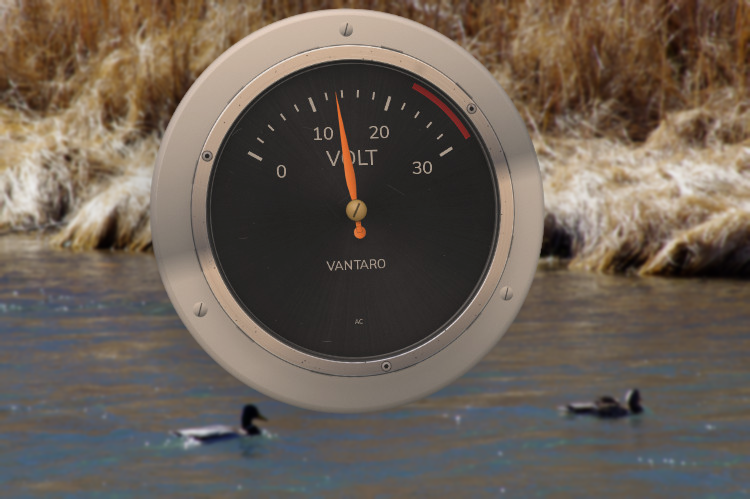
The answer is {"value": 13, "unit": "V"}
